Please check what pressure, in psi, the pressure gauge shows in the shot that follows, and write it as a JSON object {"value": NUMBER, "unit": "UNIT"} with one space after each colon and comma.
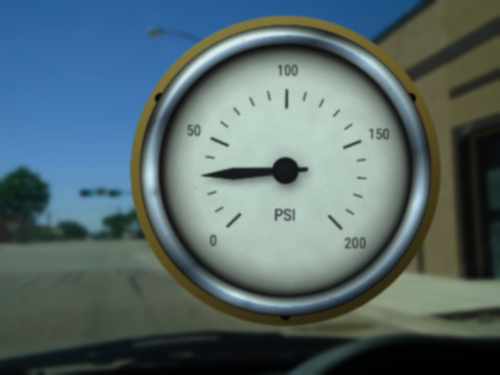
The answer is {"value": 30, "unit": "psi"}
